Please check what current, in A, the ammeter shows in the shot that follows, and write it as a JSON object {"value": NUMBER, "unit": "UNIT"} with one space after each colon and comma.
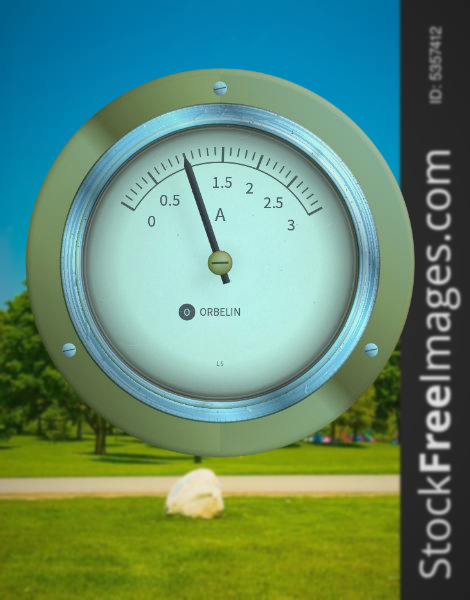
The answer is {"value": 1, "unit": "A"}
